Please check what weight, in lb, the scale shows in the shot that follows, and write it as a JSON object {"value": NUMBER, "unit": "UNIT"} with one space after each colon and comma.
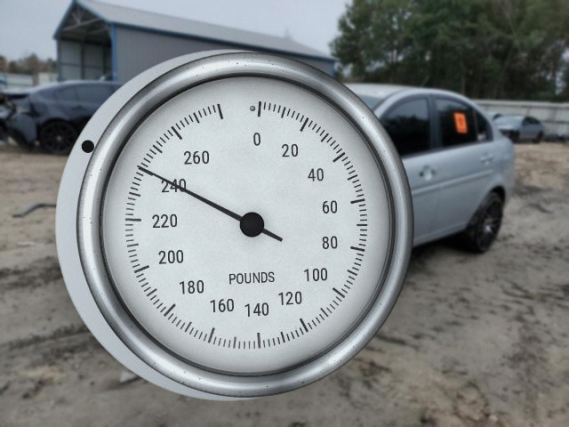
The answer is {"value": 240, "unit": "lb"}
